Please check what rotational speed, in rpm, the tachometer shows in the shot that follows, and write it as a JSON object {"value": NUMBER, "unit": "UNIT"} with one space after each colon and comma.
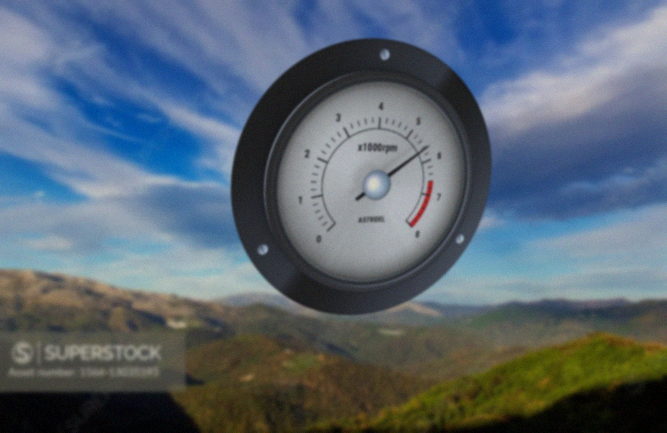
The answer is {"value": 5600, "unit": "rpm"}
